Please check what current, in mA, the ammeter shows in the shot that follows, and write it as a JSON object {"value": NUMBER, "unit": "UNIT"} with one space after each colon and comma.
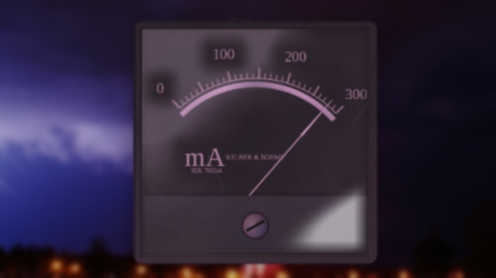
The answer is {"value": 280, "unit": "mA"}
